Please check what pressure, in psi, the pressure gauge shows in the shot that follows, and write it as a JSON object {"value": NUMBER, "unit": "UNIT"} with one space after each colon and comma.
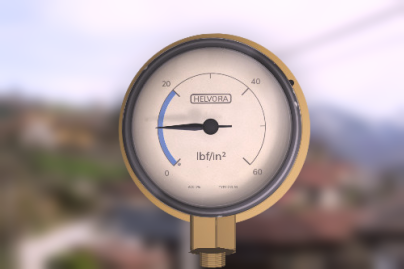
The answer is {"value": 10, "unit": "psi"}
